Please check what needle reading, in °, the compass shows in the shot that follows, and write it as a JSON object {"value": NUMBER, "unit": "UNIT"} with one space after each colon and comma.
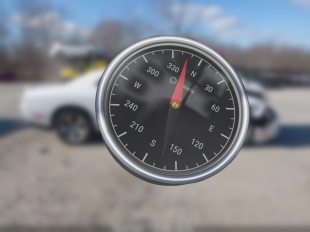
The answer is {"value": 345, "unit": "°"}
